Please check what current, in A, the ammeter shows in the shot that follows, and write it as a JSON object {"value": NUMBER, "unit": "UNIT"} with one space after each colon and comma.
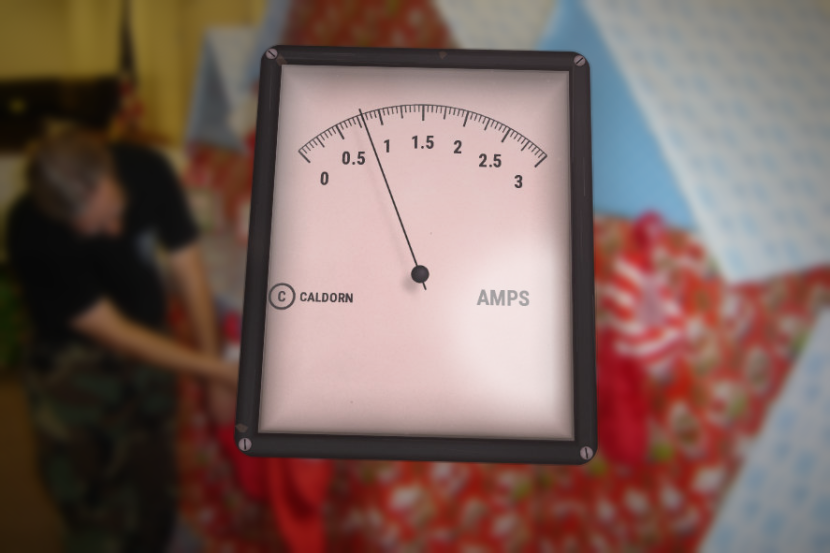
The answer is {"value": 0.8, "unit": "A"}
